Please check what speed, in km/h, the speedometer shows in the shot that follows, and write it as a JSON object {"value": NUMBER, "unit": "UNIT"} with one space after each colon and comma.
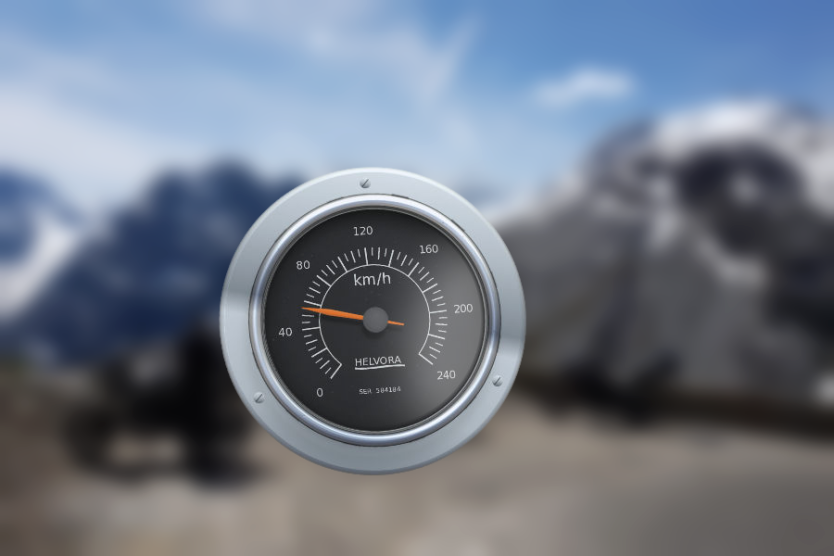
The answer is {"value": 55, "unit": "km/h"}
